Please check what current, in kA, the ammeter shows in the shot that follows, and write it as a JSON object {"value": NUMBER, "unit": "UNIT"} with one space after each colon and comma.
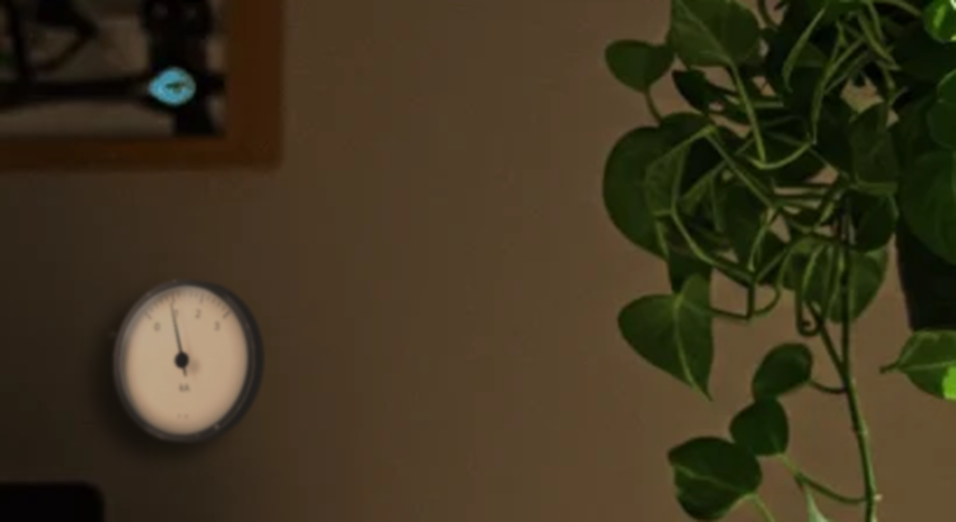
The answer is {"value": 1, "unit": "kA"}
